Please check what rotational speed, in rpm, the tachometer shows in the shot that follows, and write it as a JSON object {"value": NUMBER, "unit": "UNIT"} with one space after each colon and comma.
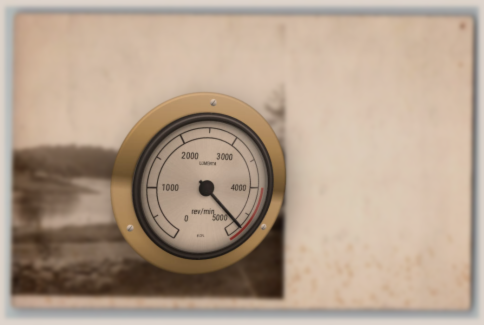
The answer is {"value": 4750, "unit": "rpm"}
